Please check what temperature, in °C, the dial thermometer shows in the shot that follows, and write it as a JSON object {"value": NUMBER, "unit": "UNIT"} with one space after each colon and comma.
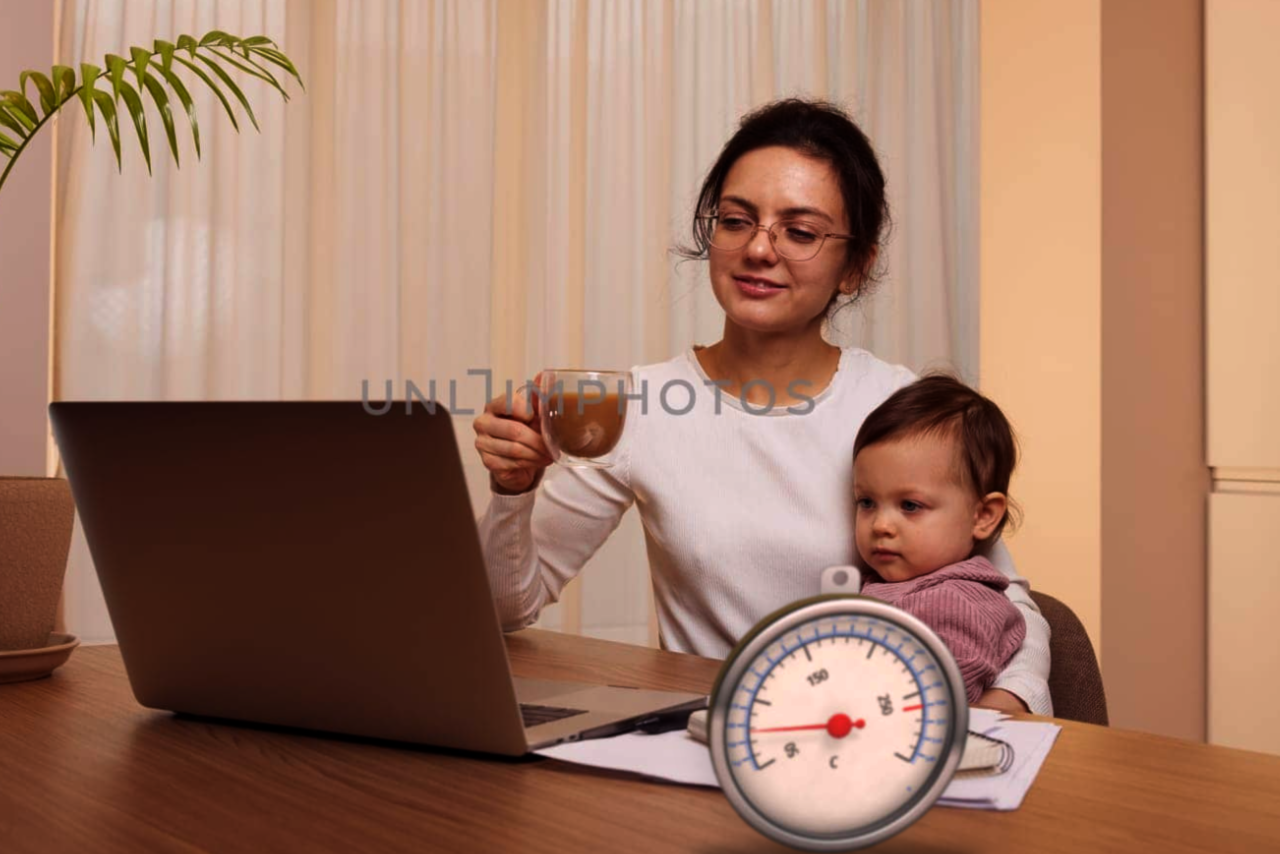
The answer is {"value": 80, "unit": "°C"}
